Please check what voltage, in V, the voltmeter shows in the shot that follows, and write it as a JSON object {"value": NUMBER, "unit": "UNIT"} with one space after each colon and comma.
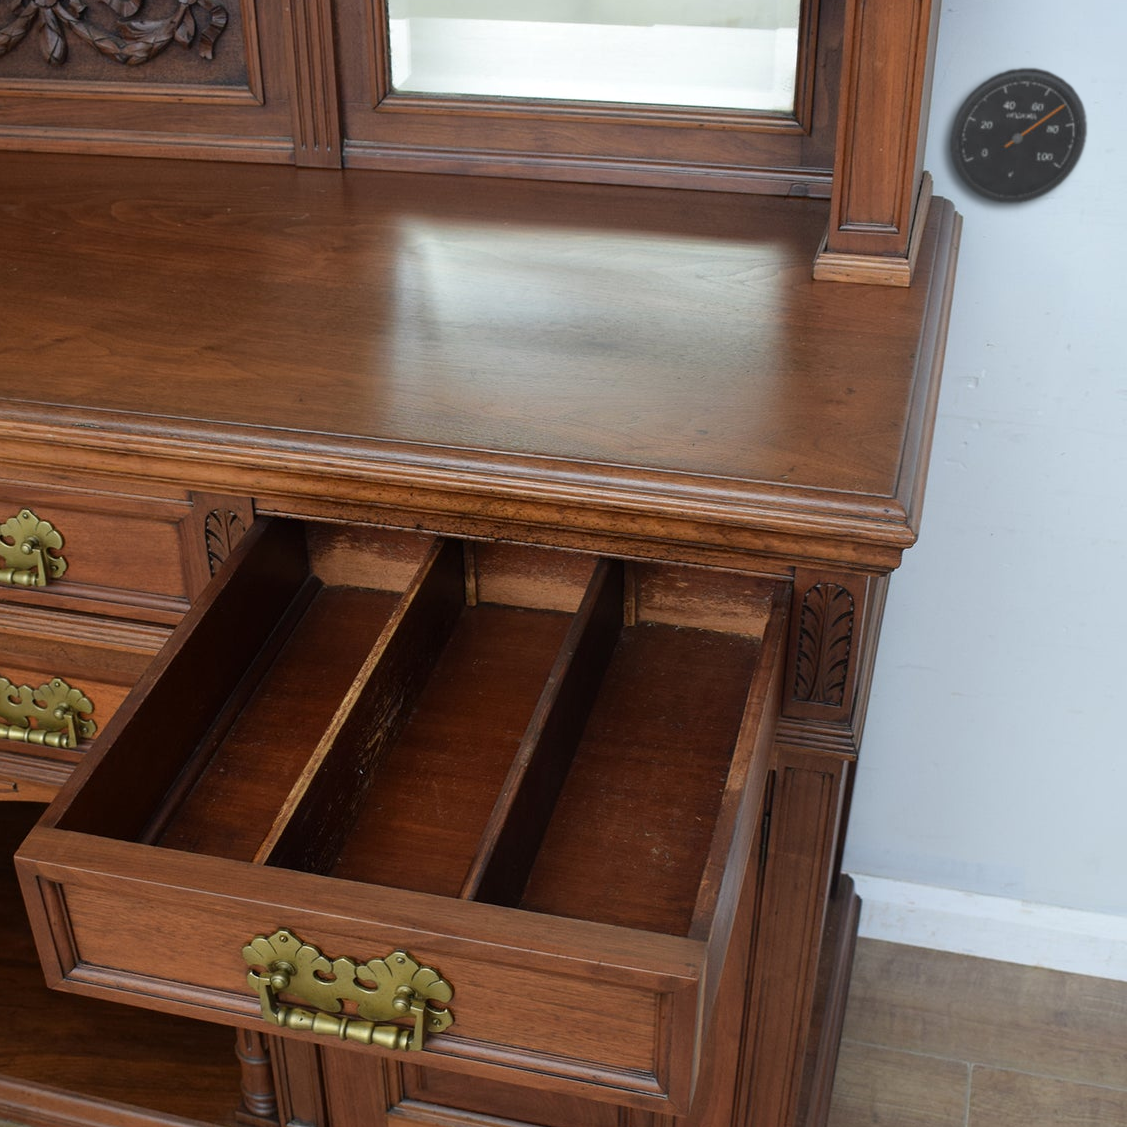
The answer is {"value": 70, "unit": "V"}
